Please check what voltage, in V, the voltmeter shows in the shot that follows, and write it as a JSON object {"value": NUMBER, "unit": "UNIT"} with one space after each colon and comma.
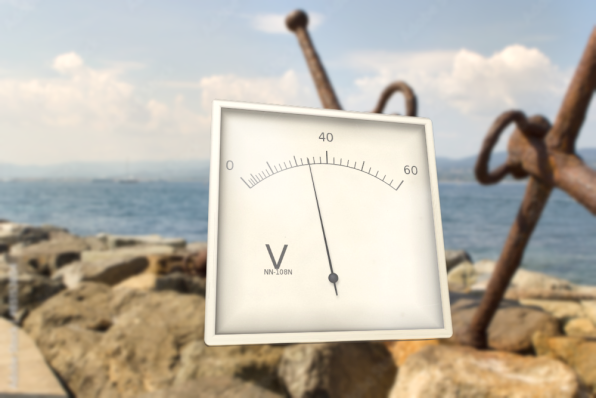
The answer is {"value": 34, "unit": "V"}
